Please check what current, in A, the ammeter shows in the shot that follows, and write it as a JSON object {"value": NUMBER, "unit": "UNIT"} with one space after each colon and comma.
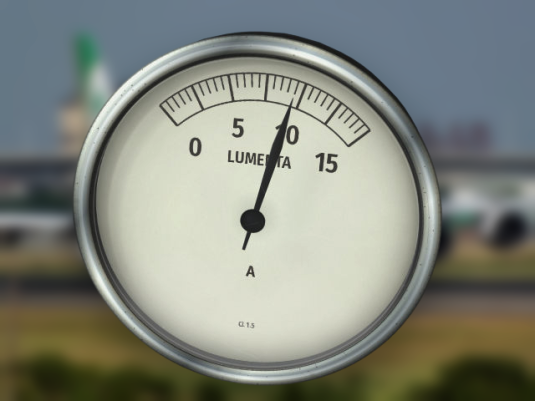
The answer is {"value": 9.5, "unit": "A"}
